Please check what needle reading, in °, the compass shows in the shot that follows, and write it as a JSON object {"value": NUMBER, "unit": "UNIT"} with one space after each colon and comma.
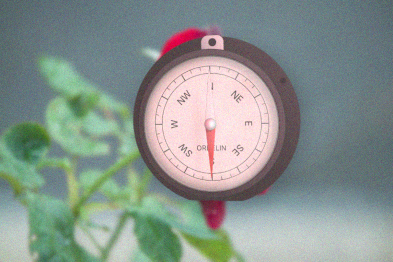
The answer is {"value": 180, "unit": "°"}
